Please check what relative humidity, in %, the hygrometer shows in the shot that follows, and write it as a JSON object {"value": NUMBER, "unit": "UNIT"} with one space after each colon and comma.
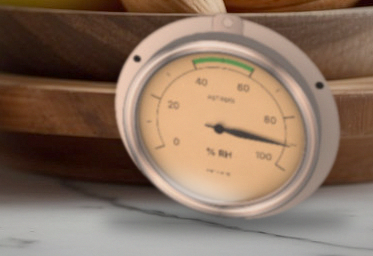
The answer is {"value": 90, "unit": "%"}
